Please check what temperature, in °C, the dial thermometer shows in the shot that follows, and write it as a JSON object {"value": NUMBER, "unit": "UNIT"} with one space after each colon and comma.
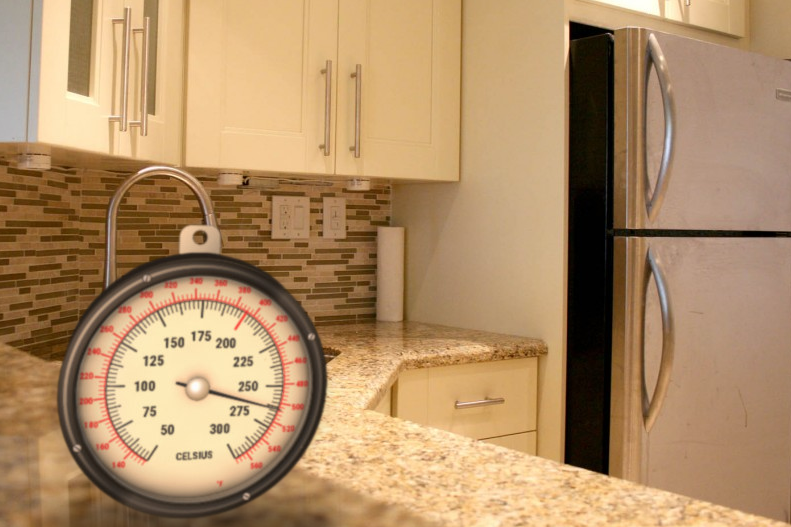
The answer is {"value": 262.5, "unit": "°C"}
